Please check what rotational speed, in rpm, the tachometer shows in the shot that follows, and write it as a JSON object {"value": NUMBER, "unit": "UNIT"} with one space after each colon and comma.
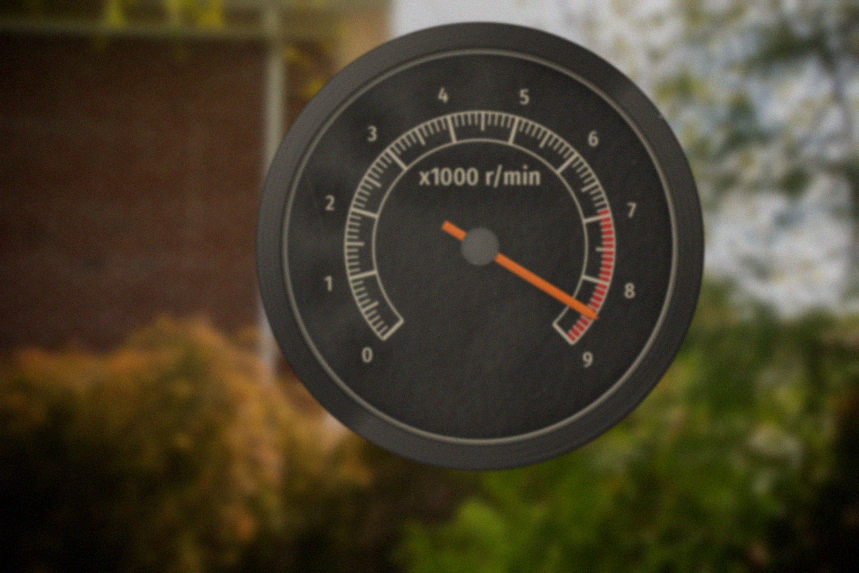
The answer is {"value": 8500, "unit": "rpm"}
